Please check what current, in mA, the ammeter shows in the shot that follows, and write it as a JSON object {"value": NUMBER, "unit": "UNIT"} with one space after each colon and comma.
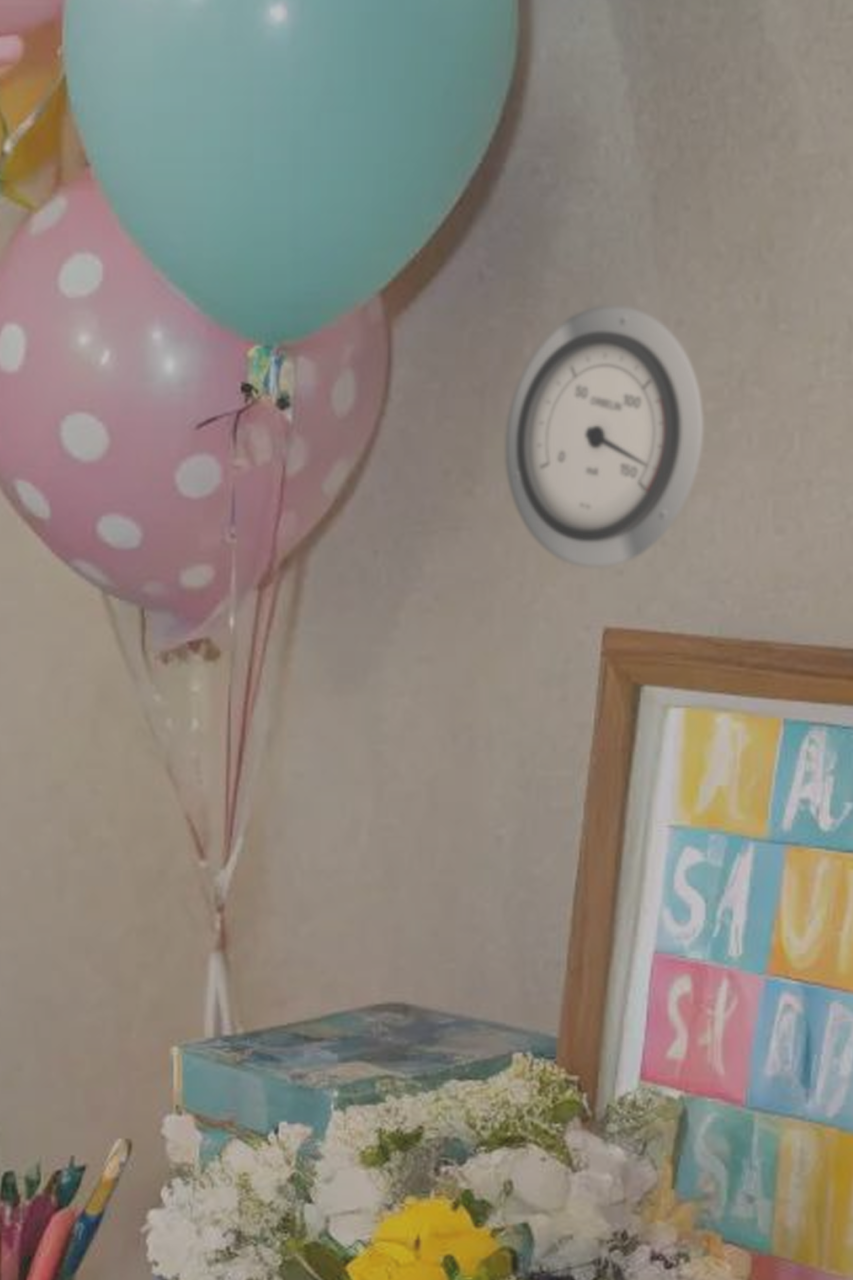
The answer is {"value": 140, "unit": "mA"}
